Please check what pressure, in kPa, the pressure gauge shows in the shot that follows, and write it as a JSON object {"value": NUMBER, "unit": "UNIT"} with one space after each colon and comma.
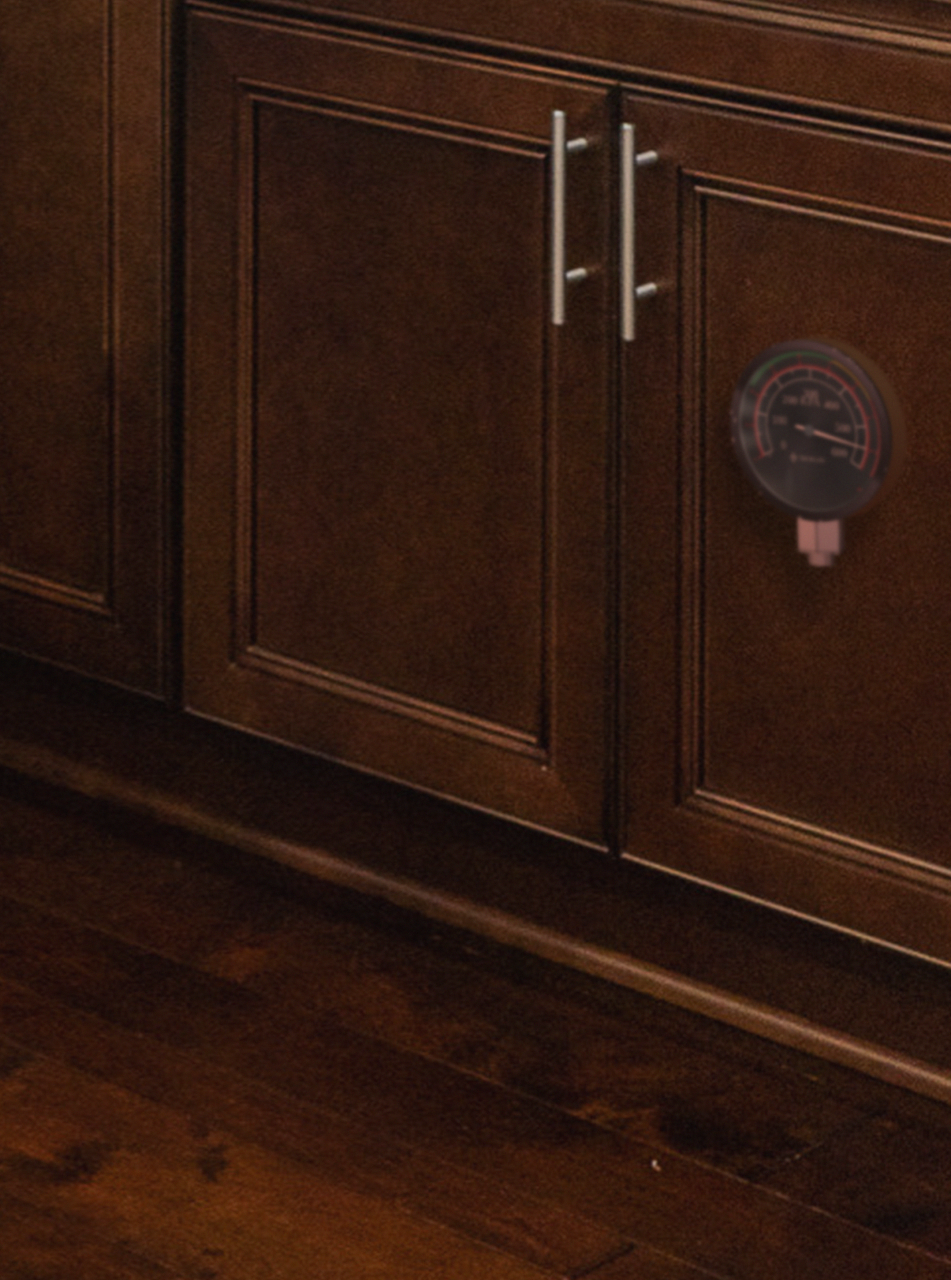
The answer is {"value": 550, "unit": "kPa"}
